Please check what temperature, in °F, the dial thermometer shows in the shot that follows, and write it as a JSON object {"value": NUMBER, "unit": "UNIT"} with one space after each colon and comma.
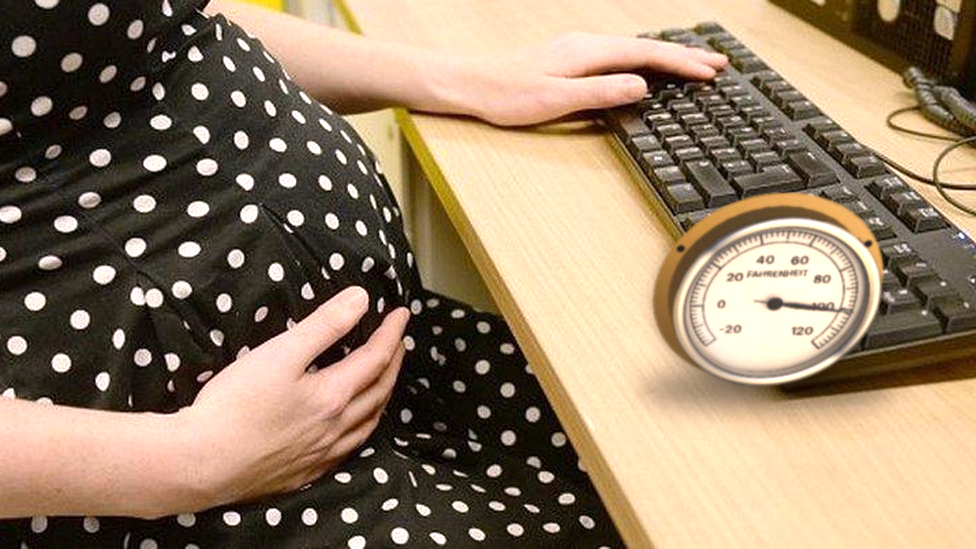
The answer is {"value": 100, "unit": "°F"}
